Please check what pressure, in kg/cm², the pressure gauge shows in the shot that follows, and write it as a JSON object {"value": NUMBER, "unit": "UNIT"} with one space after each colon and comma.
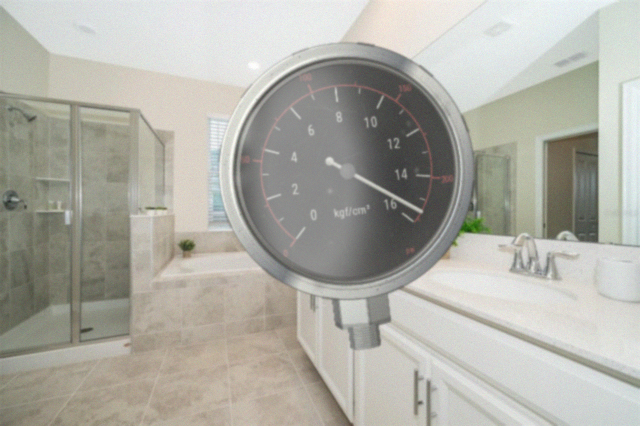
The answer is {"value": 15.5, "unit": "kg/cm²"}
